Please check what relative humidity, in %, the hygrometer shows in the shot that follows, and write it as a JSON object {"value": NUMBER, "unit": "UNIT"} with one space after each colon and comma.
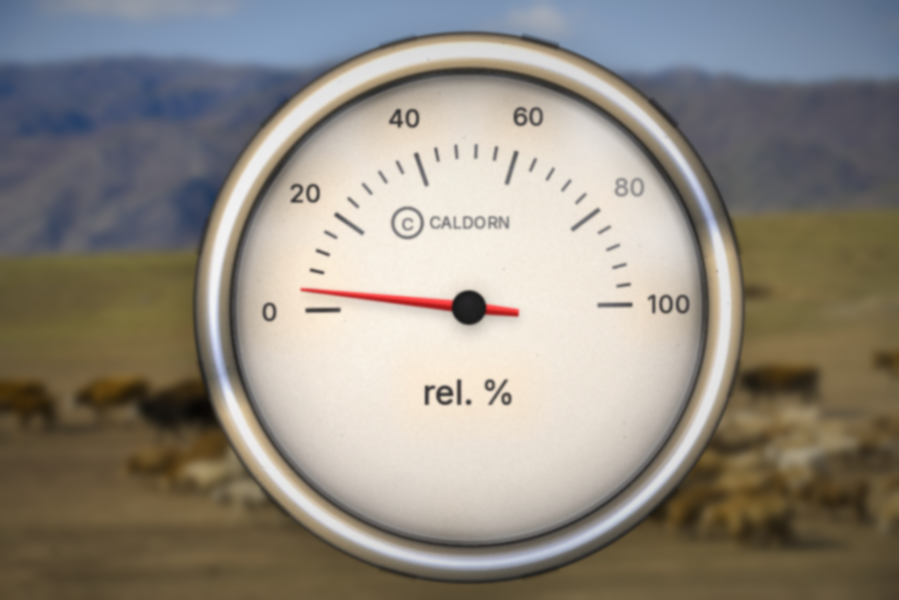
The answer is {"value": 4, "unit": "%"}
